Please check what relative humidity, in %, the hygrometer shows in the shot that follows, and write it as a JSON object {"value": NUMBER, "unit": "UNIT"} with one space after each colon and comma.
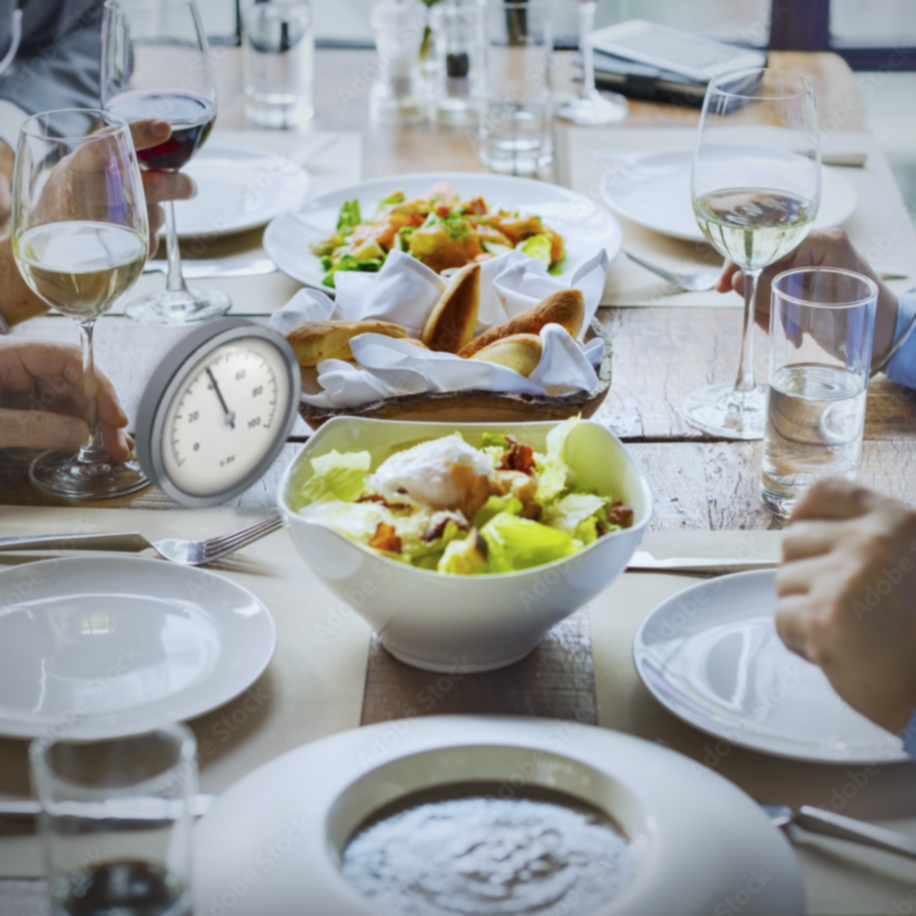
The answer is {"value": 40, "unit": "%"}
